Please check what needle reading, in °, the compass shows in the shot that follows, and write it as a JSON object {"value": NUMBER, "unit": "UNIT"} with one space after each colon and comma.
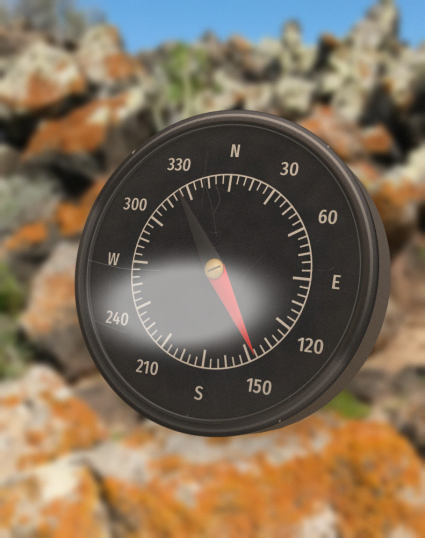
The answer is {"value": 145, "unit": "°"}
